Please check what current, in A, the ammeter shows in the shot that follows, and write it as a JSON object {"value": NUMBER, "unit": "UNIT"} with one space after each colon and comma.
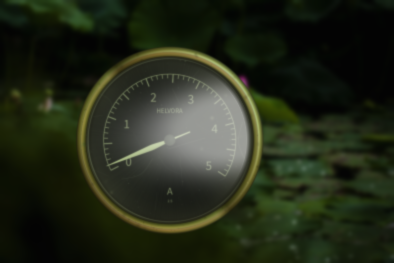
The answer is {"value": 0.1, "unit": "A"}
